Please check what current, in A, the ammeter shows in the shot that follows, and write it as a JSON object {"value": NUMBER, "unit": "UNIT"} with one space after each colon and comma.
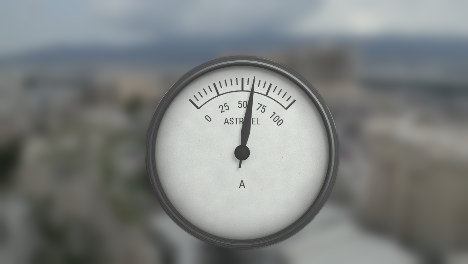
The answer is {"value": 60, "unit": "A"}
